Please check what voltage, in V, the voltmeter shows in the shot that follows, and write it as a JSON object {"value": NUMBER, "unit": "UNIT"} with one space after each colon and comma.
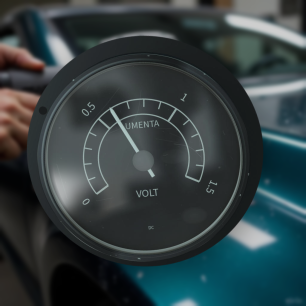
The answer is {"value": 0.6, "unit": "V"}
